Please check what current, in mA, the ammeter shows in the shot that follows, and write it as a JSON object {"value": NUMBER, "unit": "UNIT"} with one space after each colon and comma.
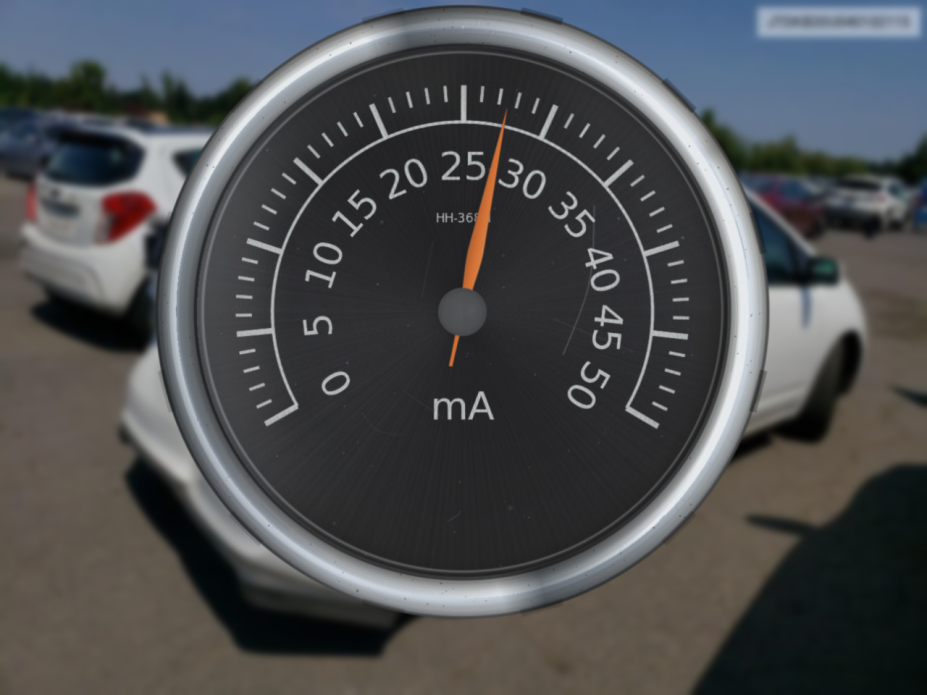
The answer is {"value": 27.5, "unit": "mA"}
